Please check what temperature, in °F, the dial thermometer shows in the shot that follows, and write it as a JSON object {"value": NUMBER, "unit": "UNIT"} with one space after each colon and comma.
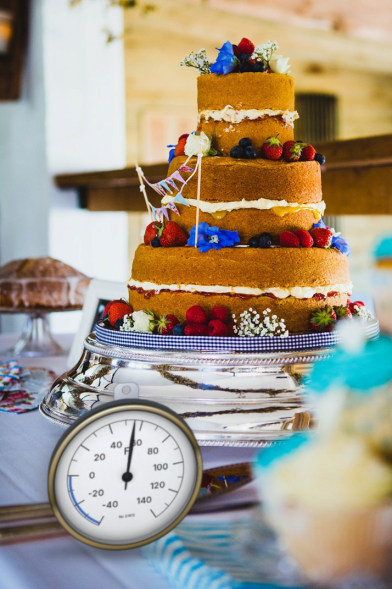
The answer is {"value": 55, "unit": "°F"}
